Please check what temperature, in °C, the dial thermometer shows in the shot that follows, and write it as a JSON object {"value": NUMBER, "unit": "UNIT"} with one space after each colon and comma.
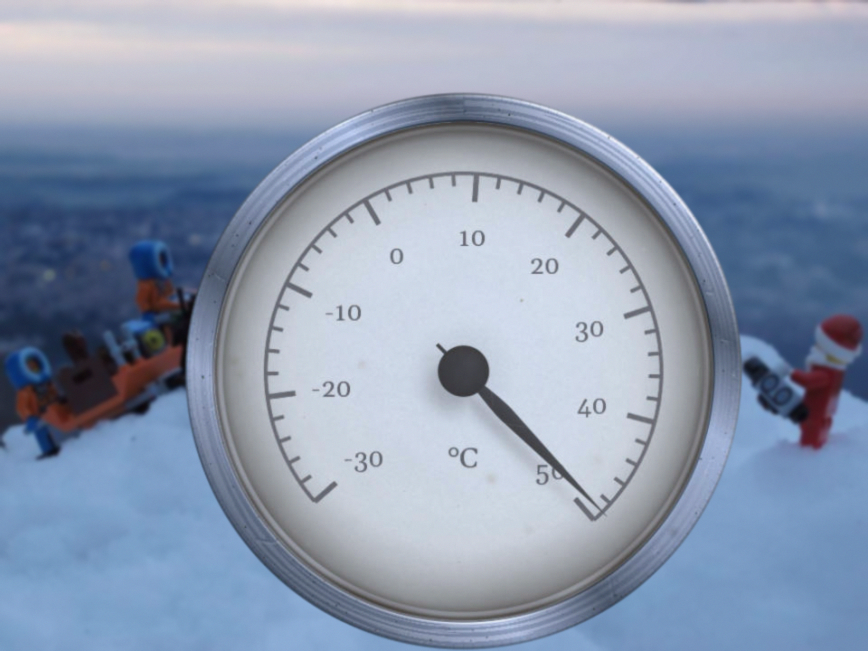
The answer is {"value": 49, "unit": "°C"}
